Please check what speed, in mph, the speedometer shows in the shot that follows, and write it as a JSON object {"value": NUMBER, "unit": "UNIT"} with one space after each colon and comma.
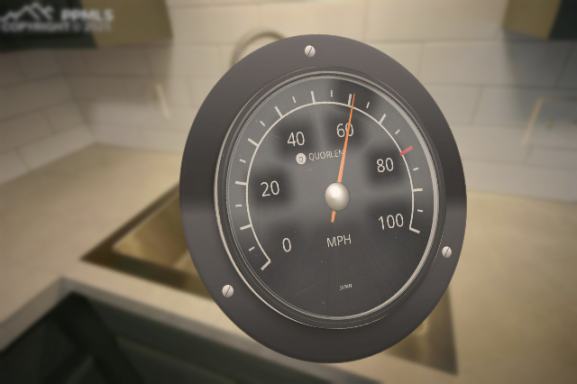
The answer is {"value": 60, "unit": "mph"}
